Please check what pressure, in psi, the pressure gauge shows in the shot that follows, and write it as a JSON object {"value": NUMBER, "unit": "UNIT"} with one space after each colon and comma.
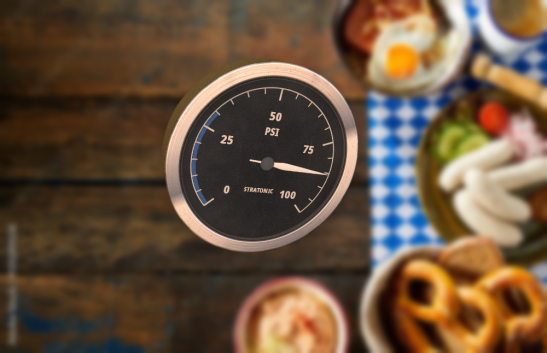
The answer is {"value": 85, "unit": "psi"}
